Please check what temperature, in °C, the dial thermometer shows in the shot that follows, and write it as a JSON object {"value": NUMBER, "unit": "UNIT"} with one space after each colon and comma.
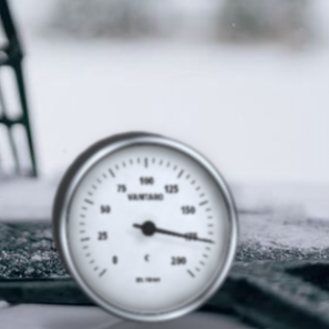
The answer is {"value": 175, "unit": "°C"}
